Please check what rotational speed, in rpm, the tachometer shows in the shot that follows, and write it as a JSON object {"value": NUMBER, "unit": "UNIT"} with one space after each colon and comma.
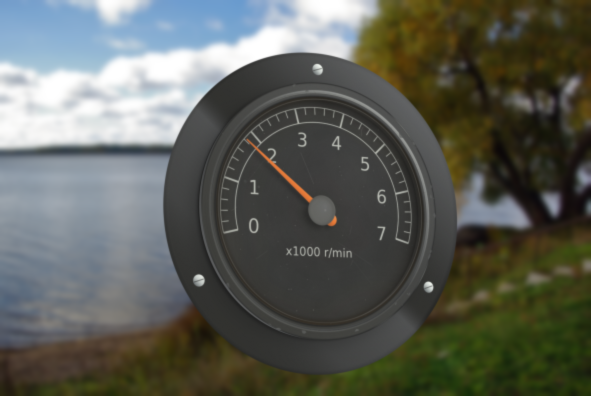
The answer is {"value": 1800, "unit": "rpm"}
